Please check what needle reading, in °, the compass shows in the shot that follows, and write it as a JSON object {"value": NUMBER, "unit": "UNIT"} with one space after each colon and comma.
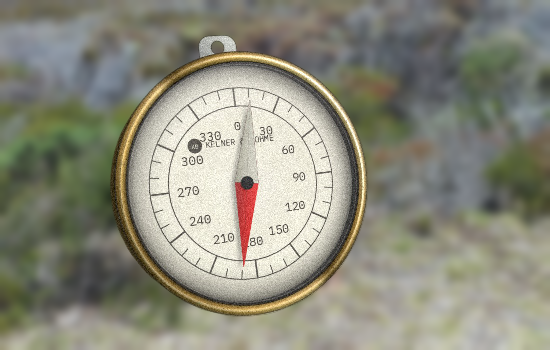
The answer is {"value": 190, "unit": "°"}
